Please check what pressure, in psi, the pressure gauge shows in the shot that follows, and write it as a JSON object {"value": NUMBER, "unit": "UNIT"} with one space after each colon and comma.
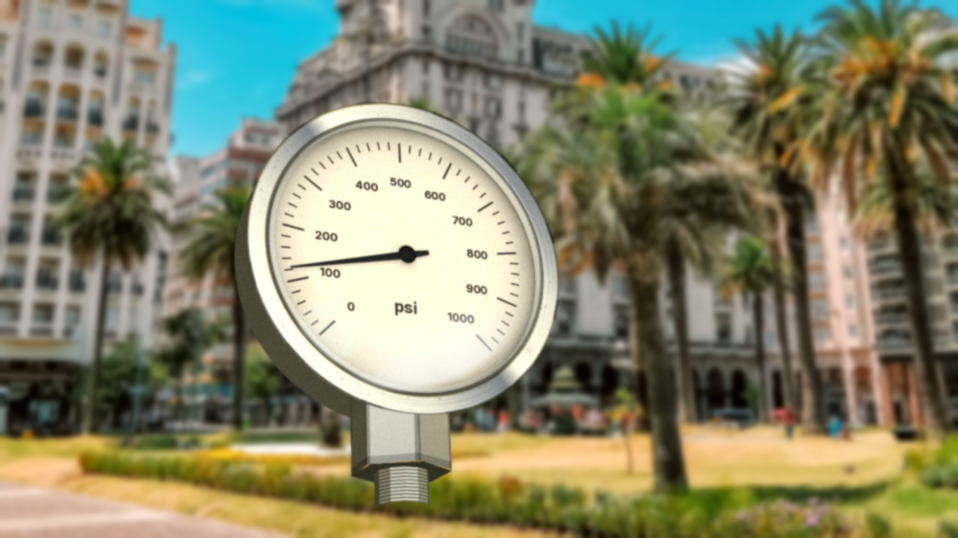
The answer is {"value": 120, "unit": "psi"}
